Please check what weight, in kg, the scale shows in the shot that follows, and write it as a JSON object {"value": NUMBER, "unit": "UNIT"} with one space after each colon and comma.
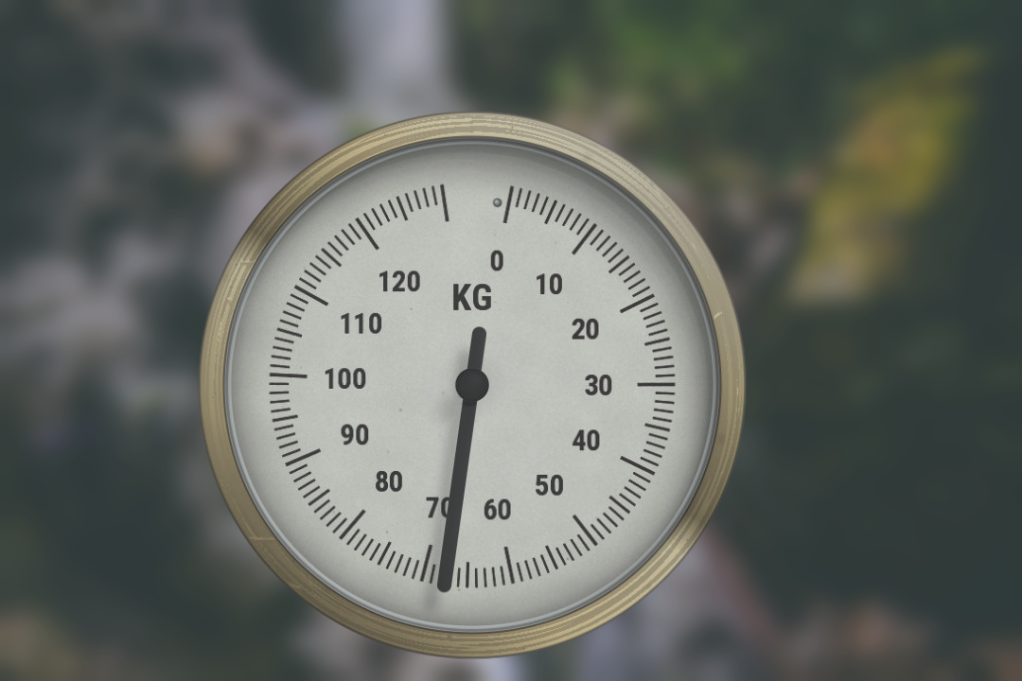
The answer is {"value": 67.5, "unit": "kg"}
